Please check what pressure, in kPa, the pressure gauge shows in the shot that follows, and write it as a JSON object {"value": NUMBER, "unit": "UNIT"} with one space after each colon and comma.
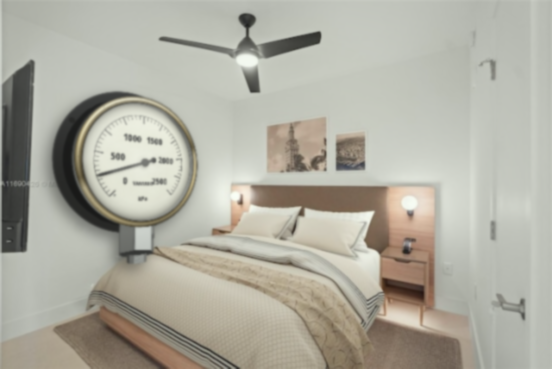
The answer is {"value": 250, "unit": "kPa"}
